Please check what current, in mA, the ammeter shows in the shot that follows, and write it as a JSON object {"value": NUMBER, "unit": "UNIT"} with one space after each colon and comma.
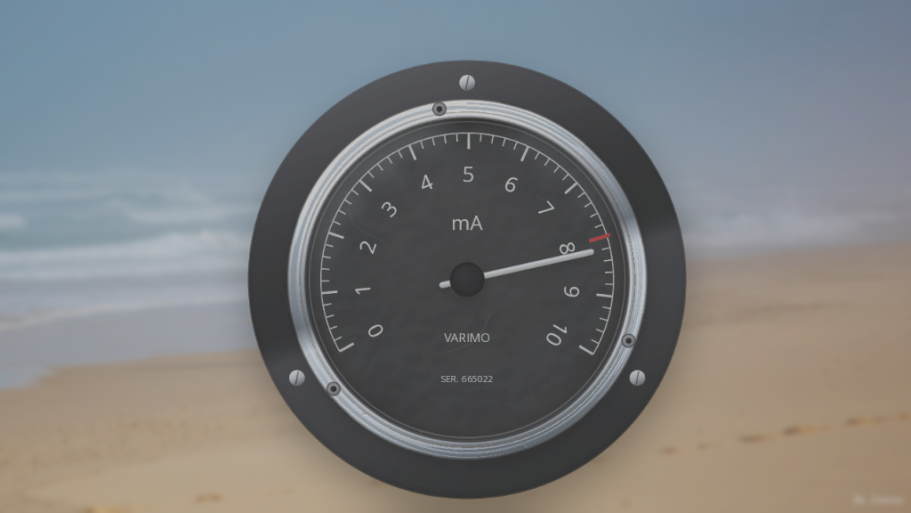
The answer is {"value": 8.2, "unit": "mA"}
